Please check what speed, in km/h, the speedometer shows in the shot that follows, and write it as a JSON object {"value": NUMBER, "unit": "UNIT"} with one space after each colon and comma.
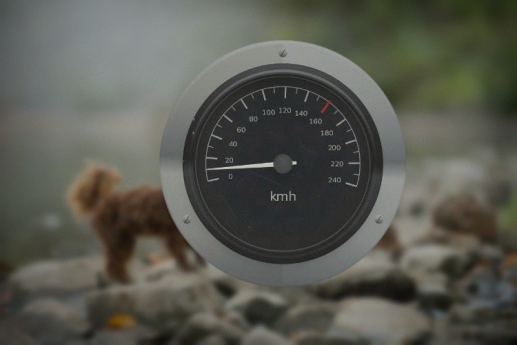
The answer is {"value": 10, "unit": "km/h"}
